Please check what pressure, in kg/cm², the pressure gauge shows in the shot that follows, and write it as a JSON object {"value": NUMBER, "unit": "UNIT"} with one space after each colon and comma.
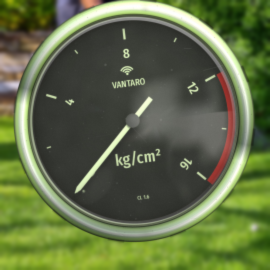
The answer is {"value": 0, "unit": "kg/cm²"}
